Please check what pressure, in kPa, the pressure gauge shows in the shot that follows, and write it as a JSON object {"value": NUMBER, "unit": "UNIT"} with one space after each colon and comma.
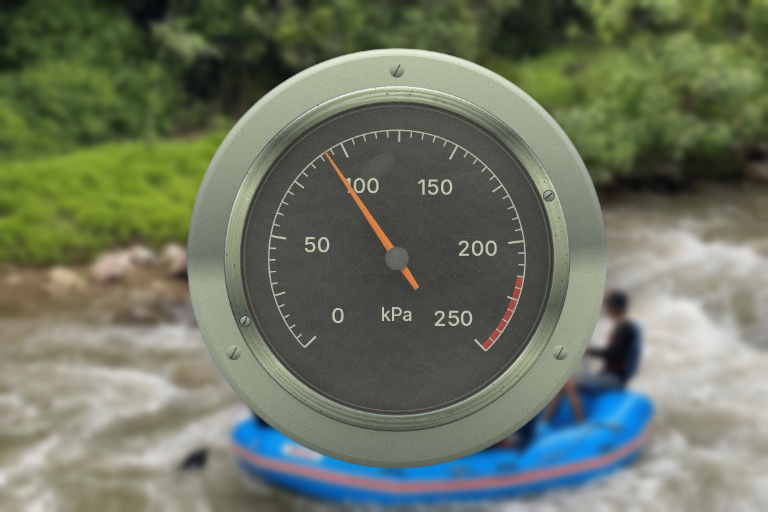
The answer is {"value": 92.5, "unit": "kPa"}
